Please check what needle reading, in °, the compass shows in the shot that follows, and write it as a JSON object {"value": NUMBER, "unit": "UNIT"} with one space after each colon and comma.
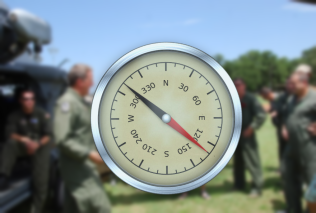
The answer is {"value": 130, "unit": "°"}
